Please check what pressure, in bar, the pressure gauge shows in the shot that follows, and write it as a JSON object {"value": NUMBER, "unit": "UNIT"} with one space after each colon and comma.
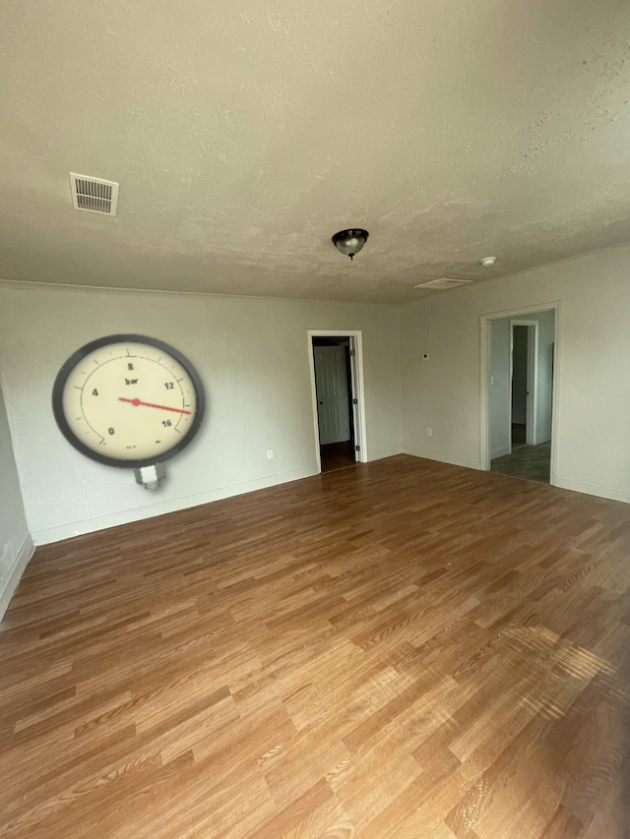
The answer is {"value": 14.5, "unit": "bar"}
